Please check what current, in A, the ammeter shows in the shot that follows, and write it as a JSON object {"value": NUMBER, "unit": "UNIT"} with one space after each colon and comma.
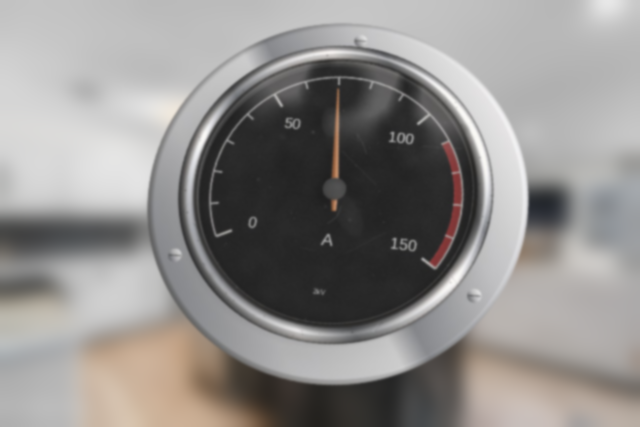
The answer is {"value": 70, "unit": "A"}
